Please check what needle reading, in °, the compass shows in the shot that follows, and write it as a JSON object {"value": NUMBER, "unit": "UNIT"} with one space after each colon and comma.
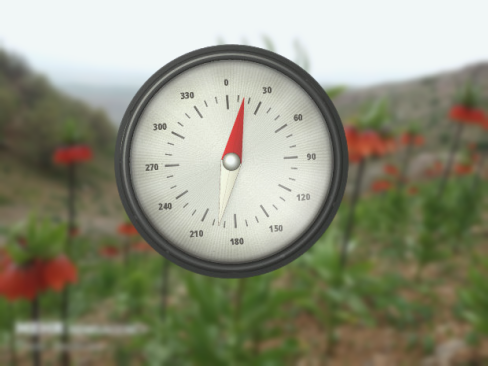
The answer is {"value": 15, "unit": "°"}
